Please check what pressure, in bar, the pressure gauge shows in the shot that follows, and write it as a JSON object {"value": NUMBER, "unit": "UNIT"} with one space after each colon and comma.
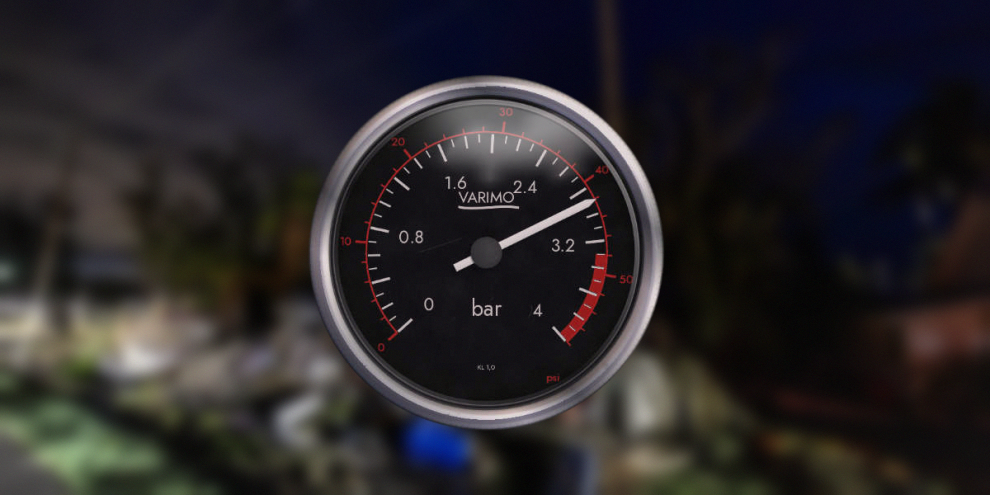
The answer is {"value": 2.9, "unit": "bar"}
